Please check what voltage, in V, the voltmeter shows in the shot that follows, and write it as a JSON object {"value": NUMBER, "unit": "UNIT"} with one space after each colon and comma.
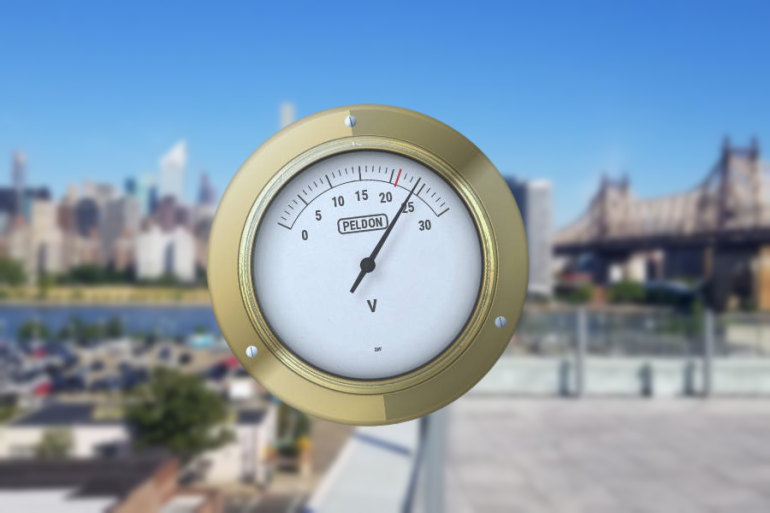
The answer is {"value": 24, "unit": "V"}
